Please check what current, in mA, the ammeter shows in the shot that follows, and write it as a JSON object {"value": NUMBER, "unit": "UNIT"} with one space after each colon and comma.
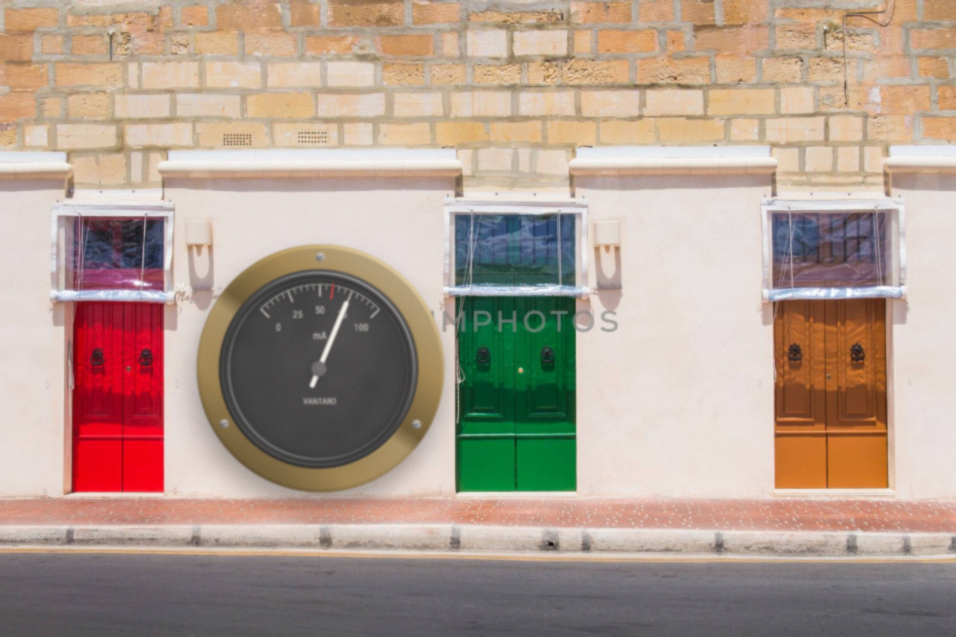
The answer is {"value": 75, "unit": "mA"}
